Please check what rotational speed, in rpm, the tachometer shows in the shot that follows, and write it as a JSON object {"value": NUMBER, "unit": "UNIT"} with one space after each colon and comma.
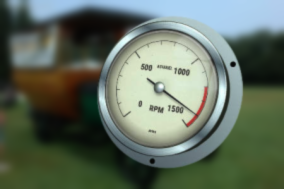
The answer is {"value": 1400, "unit": "rpm"}
